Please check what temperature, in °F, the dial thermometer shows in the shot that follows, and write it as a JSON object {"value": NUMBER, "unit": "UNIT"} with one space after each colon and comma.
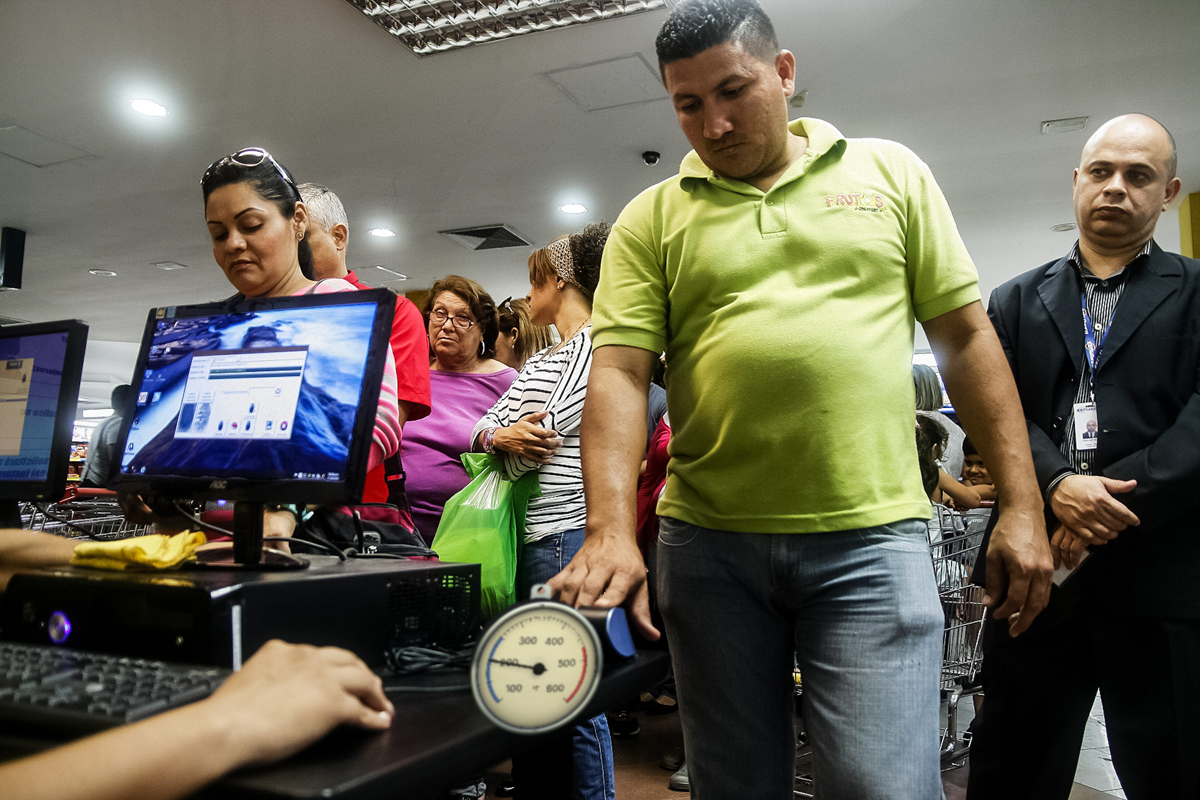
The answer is {"value": 200, "unit": "°F"}
